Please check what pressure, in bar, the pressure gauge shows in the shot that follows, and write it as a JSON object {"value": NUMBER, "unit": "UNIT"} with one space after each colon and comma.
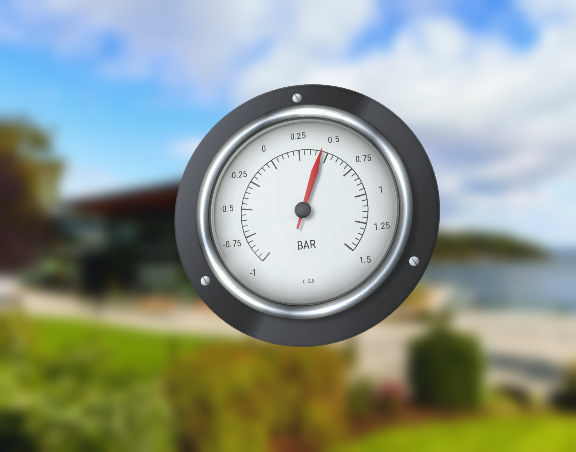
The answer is {"value": 0.45, "unit": "bar"}
